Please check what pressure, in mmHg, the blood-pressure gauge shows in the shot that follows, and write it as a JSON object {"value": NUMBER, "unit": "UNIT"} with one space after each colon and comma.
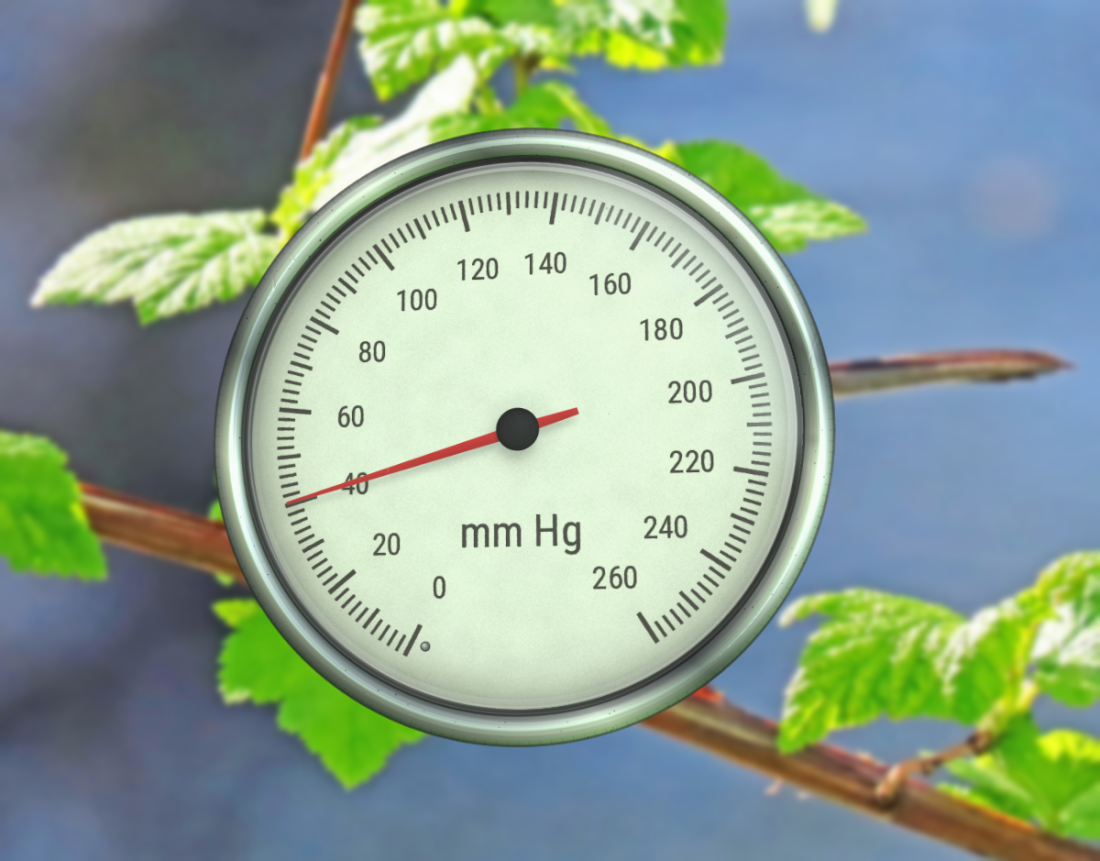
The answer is {"value": 40, "unit": "mmHg"}
